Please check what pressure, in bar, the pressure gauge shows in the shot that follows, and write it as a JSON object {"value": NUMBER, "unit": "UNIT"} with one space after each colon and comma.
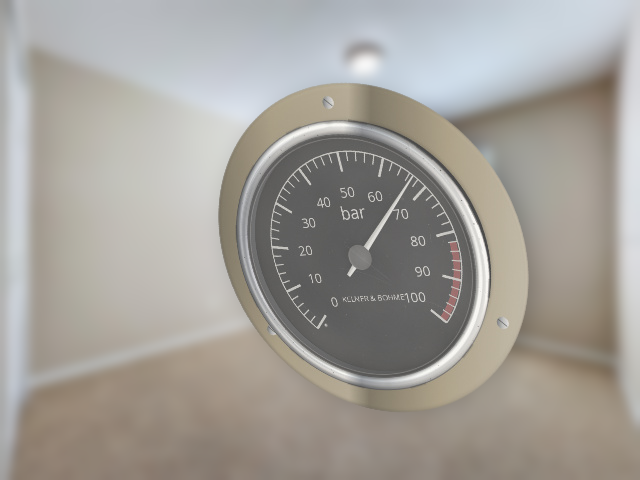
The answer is {"value": 67, "unit": "bar"}
